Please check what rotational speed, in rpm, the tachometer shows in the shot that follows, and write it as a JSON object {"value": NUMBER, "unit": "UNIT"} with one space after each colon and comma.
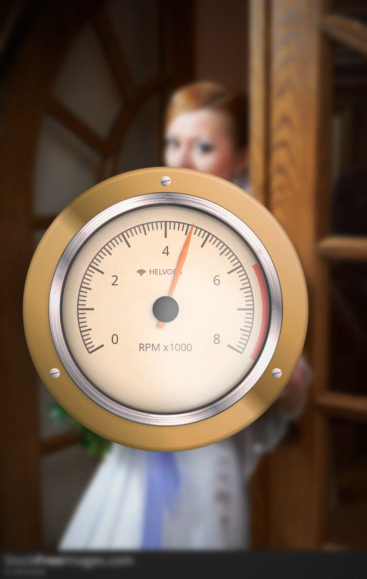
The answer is {"value": 4600, "unit": "rpm"}
